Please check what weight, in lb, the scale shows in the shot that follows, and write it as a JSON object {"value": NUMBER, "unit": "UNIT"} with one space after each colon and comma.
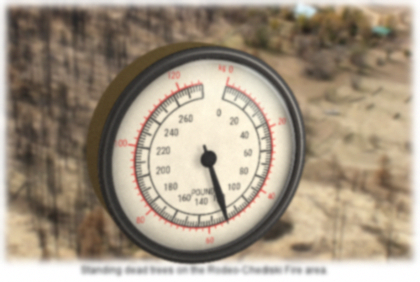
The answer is {"value": 120, "unit": "lb"}
